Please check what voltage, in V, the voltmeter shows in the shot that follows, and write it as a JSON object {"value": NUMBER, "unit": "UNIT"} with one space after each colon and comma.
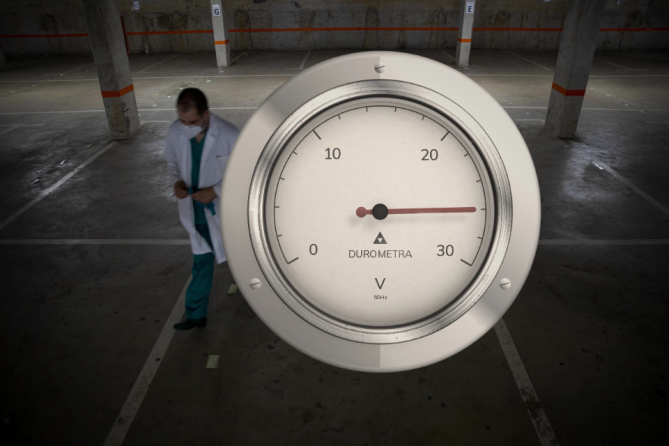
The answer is {"value": 26, "unit": "V"}
